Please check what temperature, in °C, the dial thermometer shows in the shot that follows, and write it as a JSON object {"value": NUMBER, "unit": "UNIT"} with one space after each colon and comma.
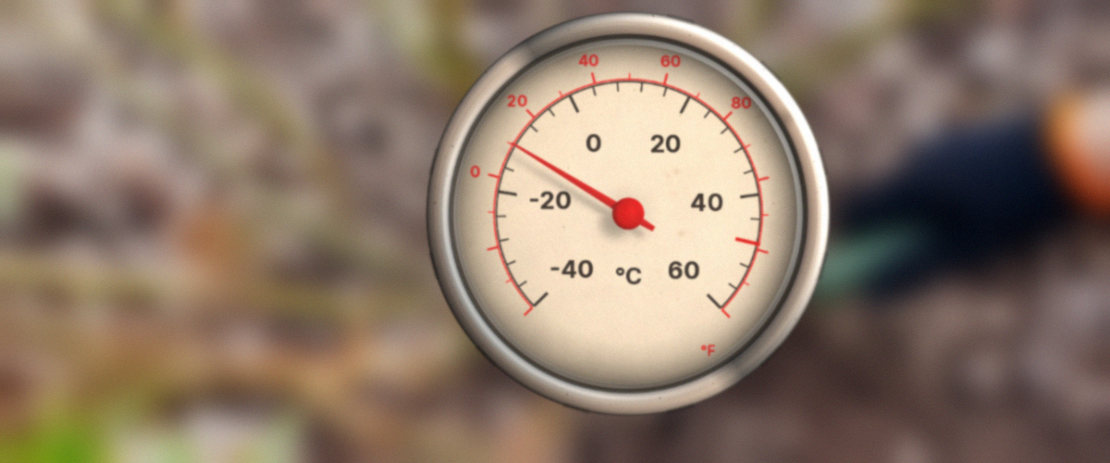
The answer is {"value": -12, "unit": "°C"}
